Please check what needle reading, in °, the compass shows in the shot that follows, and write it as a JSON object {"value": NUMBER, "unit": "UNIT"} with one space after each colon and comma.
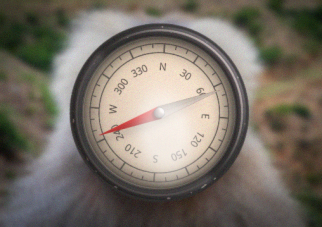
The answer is {"value": 245, "unit": "°"}
